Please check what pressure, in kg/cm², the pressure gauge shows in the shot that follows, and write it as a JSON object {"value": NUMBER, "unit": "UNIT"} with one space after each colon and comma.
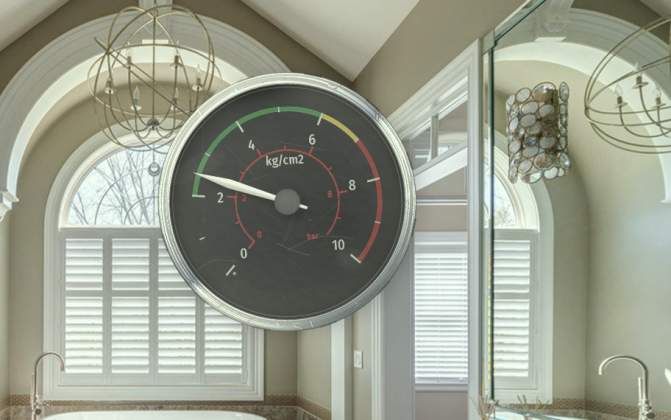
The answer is {"value": 2.5, "unit": "kg/cm²"}
